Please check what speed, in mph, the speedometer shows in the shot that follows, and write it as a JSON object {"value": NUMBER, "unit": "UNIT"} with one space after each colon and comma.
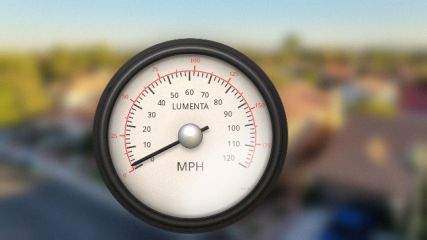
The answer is {"value": 2, "unit": "mph"}
